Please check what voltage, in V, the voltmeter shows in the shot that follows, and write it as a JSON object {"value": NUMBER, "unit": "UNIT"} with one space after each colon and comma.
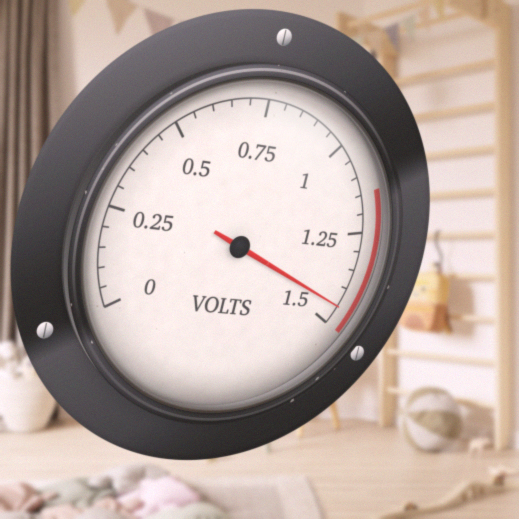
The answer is {"value": 1.45, "unit": "V"}
